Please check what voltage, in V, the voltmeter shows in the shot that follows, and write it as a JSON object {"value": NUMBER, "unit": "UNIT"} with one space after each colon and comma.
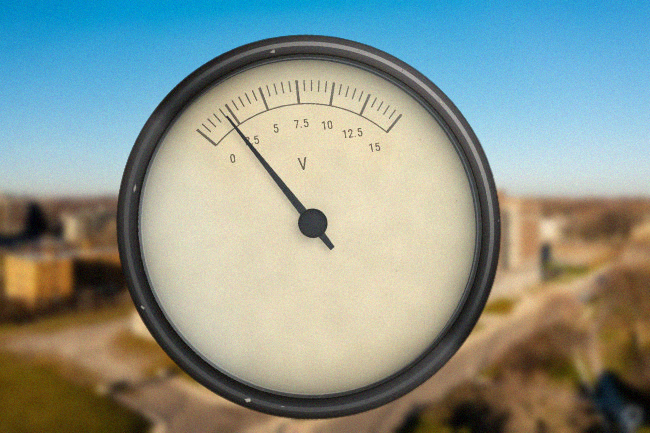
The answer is {"value": 2, "unit": "V"}
